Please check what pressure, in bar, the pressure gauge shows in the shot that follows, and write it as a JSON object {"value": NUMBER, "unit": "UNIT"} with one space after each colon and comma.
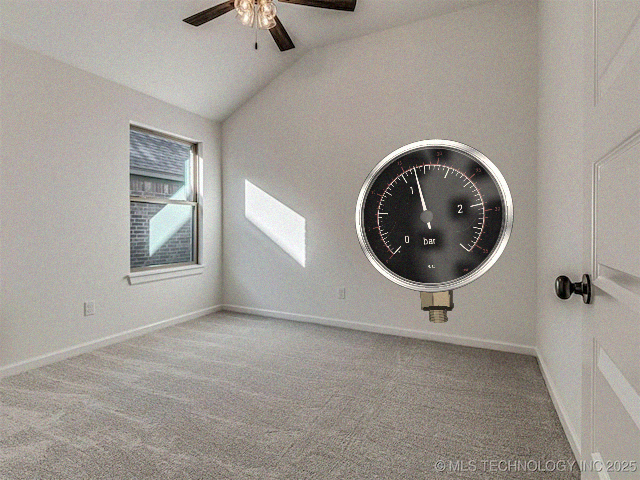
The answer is {"value": 1.15, "unit": "bar"}
